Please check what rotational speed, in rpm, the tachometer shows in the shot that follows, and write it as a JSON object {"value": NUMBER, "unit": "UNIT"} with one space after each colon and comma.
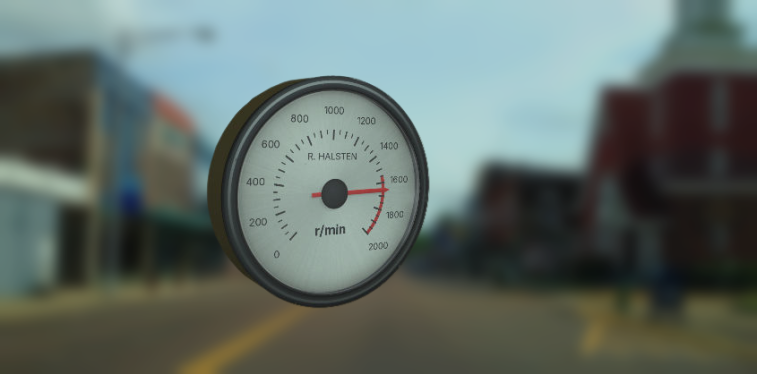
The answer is {"value": 1650, "unit": "rpm"}
